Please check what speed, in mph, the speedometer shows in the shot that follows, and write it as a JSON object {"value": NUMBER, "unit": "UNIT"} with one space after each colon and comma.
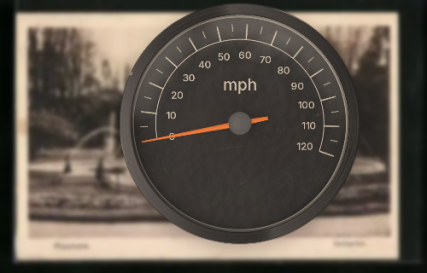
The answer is {"value": 0, "unit": "mph"}
